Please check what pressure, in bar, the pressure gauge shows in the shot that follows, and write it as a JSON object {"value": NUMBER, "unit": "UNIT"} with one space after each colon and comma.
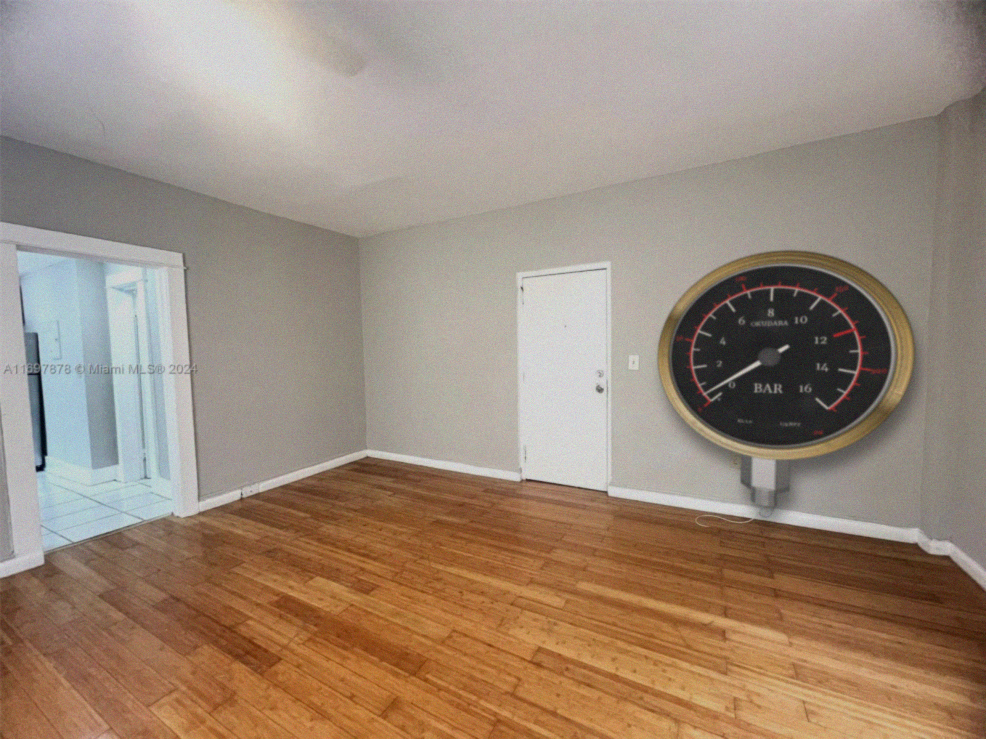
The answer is {"value": 0.5, "unit": "bar"}
